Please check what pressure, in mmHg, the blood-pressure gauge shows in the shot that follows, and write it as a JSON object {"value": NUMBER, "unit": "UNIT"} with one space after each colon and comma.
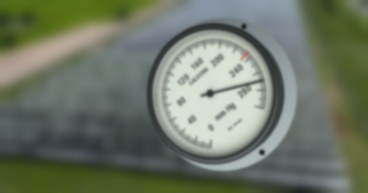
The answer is {"value": 270, "unit": "mmHg"}
